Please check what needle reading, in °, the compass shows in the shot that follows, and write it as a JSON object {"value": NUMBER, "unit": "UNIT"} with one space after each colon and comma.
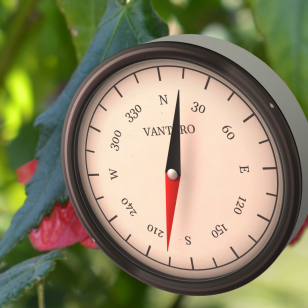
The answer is {"value": 195, "unit": "°"}
